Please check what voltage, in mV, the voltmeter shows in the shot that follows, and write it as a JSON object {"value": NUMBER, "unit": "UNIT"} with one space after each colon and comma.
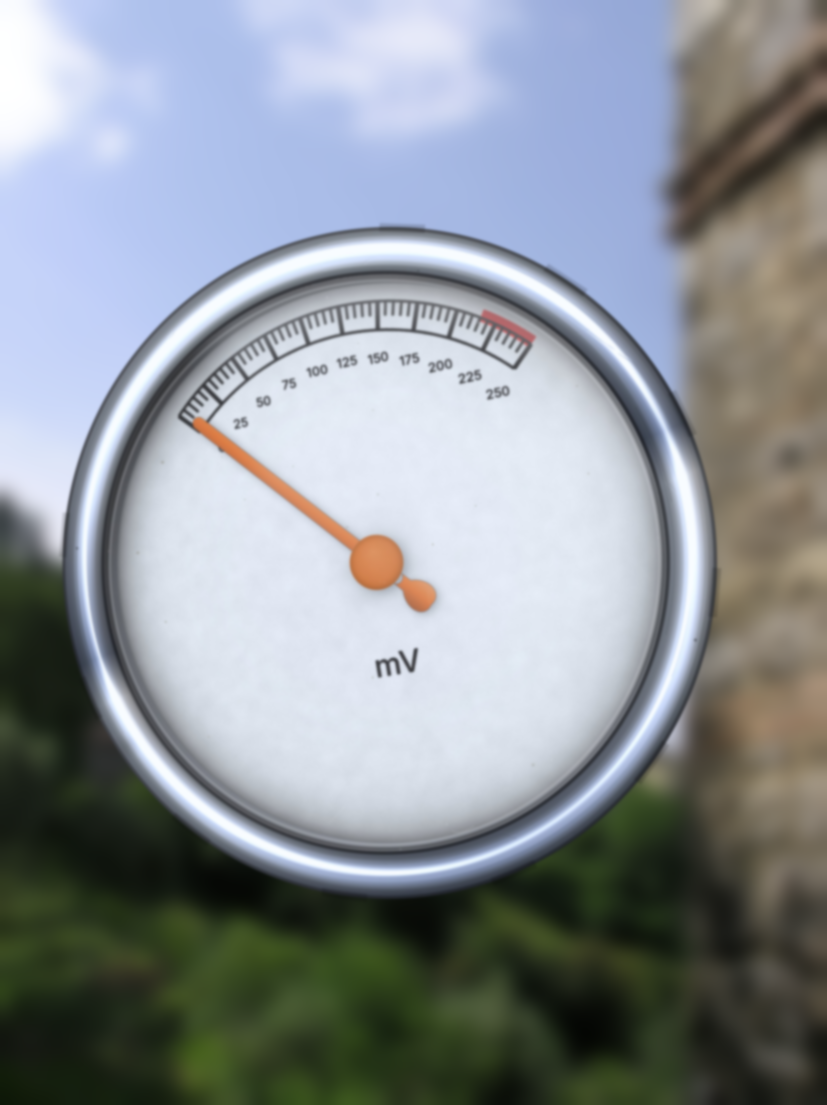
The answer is {"value": 5, "unit": "mV"}
